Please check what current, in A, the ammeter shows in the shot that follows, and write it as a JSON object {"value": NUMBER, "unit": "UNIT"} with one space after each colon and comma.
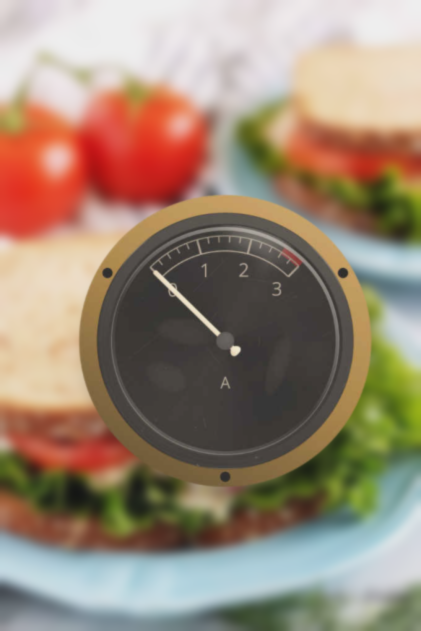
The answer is {"value": 0, "unit": "A"}
